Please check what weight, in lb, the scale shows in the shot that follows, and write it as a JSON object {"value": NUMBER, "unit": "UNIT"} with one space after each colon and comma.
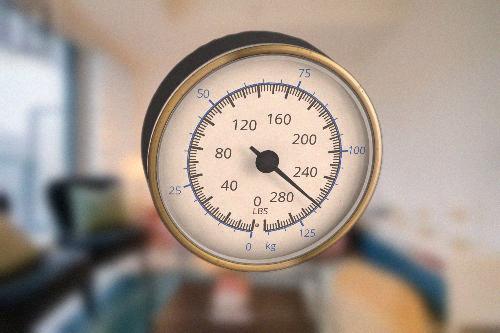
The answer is {"value": 260, "unit": "lb"}
